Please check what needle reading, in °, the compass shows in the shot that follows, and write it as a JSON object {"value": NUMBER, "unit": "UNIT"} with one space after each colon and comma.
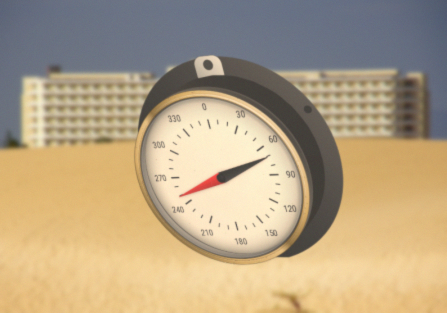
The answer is {"value": 250, "unit": "°"}
